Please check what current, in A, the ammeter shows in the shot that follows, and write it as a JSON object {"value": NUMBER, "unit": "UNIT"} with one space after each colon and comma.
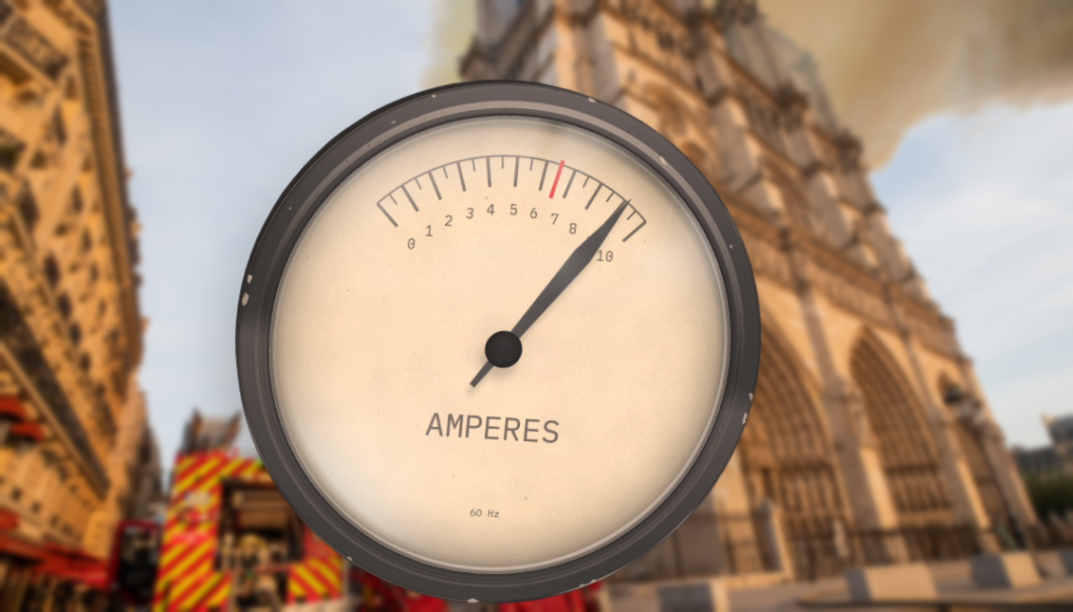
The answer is {"value": 9, "unit": "A"}
